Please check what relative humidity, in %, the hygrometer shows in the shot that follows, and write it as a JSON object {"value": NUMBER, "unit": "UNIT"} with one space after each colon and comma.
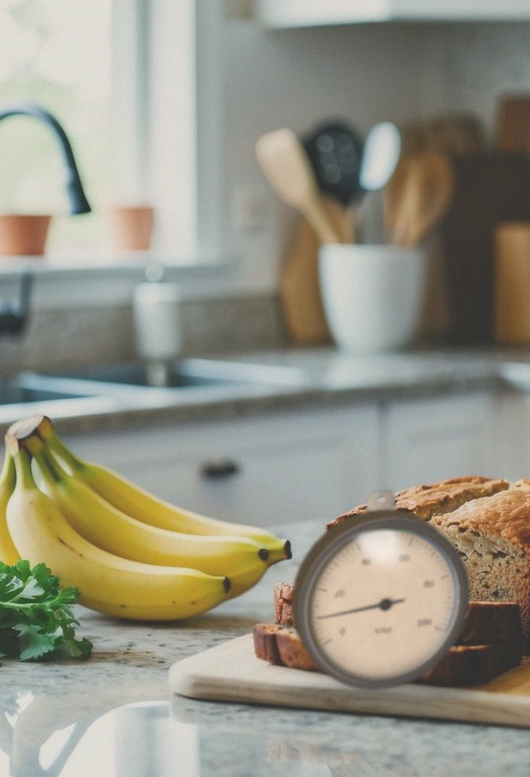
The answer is {"value": 10, "unit": "%"}
